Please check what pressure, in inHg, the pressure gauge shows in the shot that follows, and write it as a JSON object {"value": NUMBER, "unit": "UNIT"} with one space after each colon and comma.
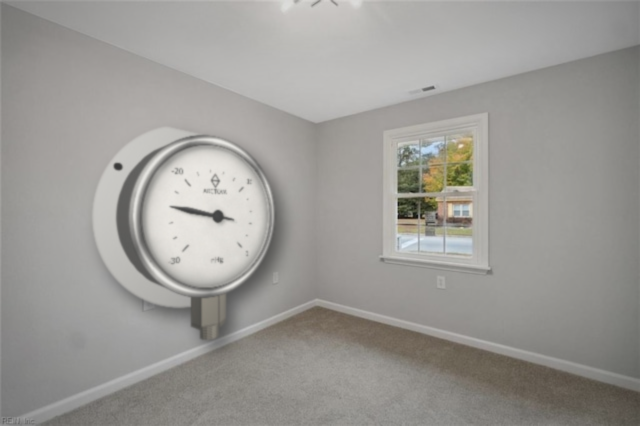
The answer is {"value": -24, "unit": "inHg"}
